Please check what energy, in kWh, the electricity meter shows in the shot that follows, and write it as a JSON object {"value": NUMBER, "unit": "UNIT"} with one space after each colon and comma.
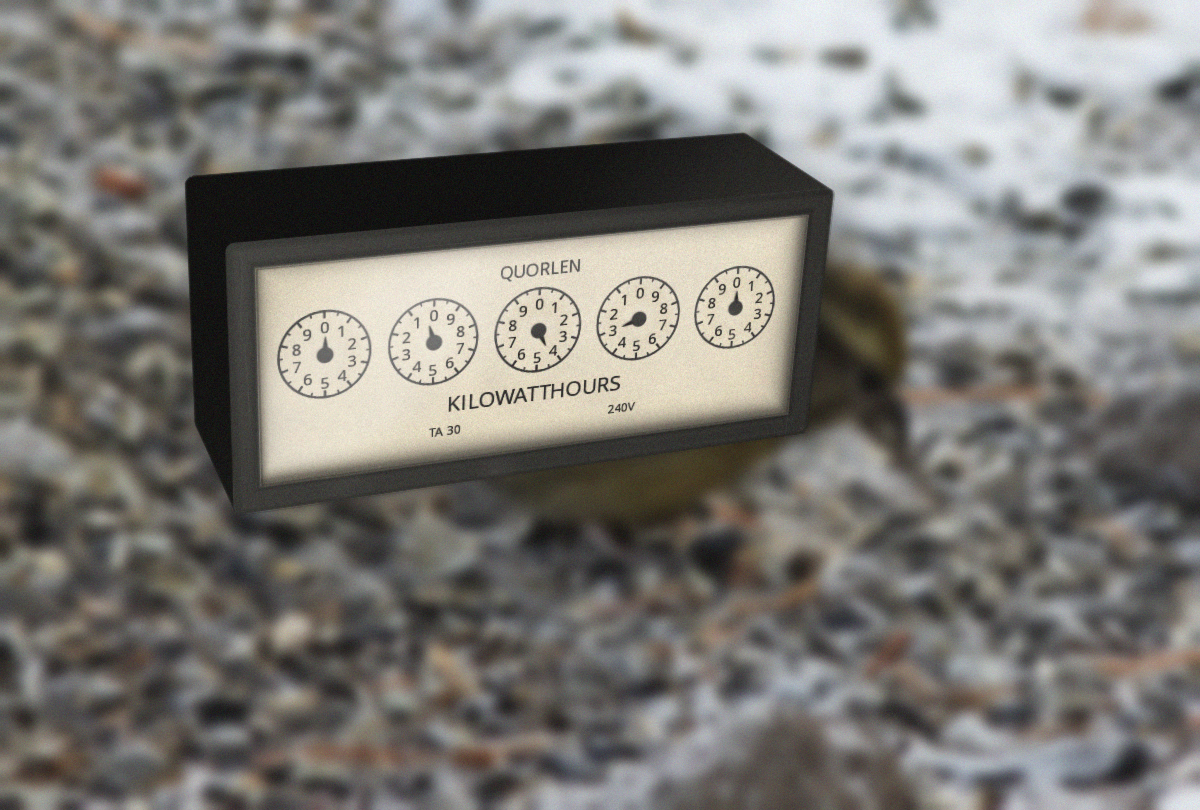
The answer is {"value": 430, "unit": "kWh"}
